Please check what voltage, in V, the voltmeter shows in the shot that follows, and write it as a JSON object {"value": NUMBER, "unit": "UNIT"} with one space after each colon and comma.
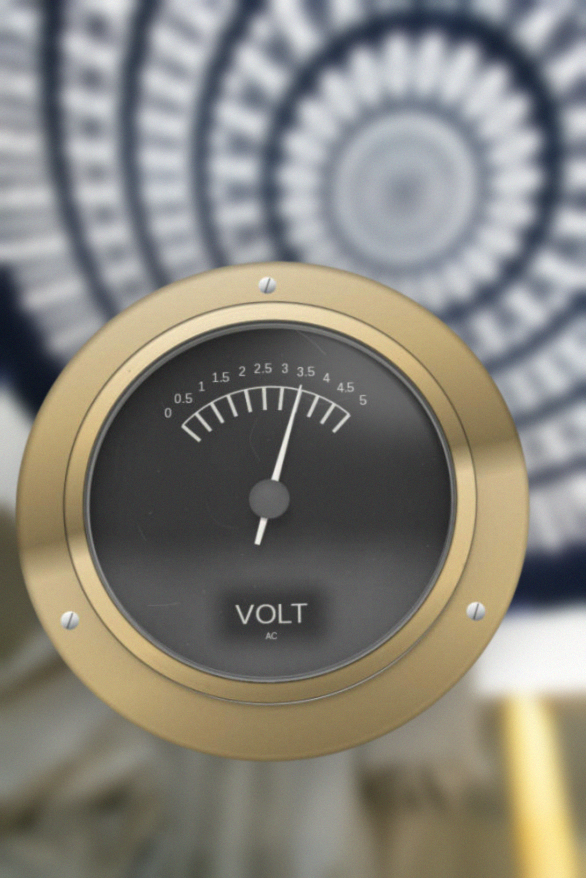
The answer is {"value": 3.5, "unit": "V"}
